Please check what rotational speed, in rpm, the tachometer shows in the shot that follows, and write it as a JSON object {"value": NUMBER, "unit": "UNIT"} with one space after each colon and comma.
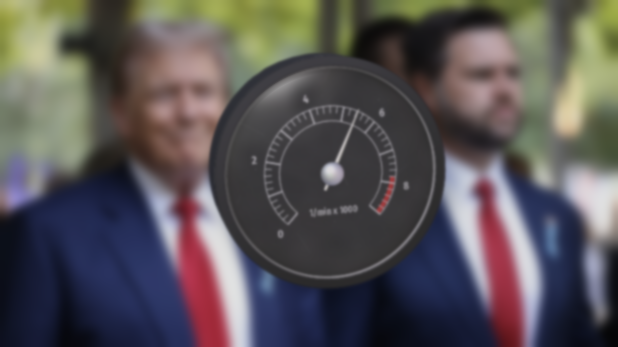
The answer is {"value": 5400, "unit": "rpm"}
